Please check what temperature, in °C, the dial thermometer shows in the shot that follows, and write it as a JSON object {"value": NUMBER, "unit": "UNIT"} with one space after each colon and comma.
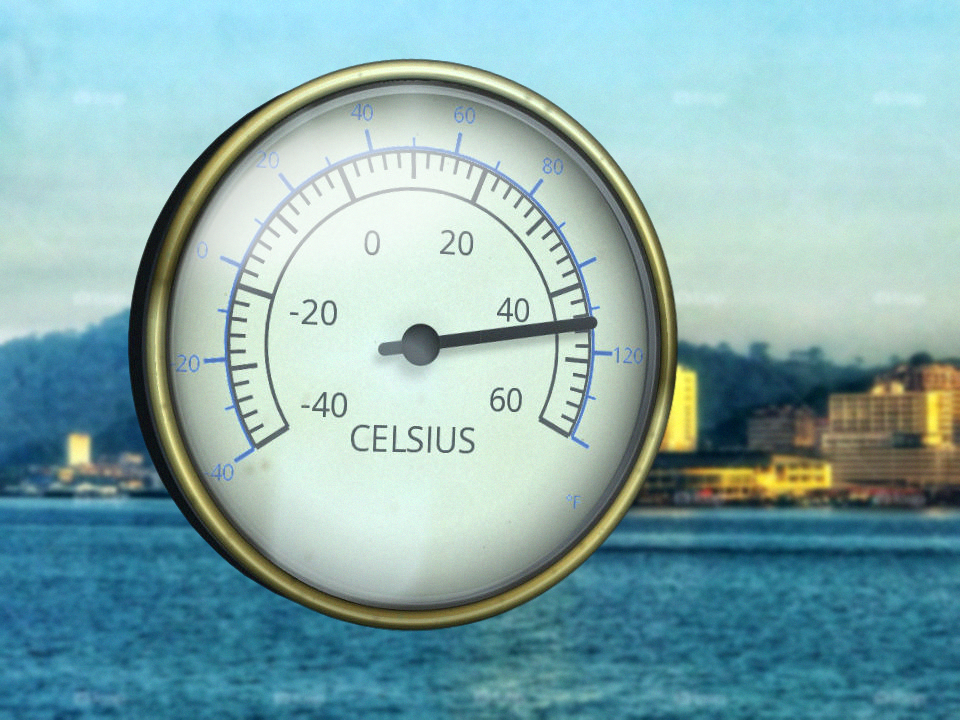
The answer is {"value": 45, "unit": "°C"}
